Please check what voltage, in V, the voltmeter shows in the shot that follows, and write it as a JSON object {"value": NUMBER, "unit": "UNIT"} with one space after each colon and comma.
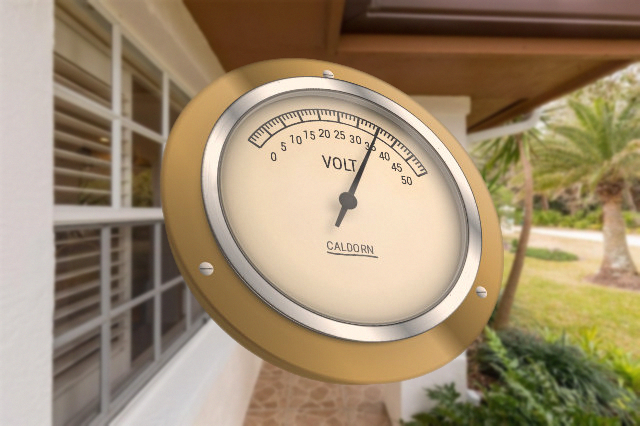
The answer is {"value": 35, "unit": "V"}
